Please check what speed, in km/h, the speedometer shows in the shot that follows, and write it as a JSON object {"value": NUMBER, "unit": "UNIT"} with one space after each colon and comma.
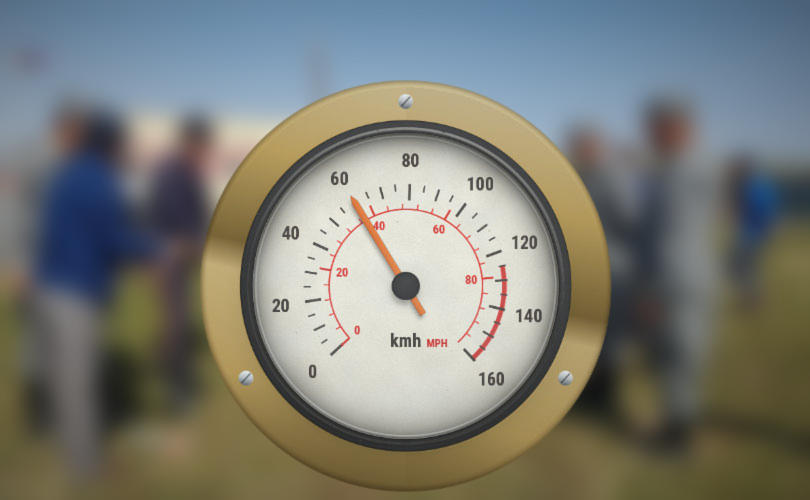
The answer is {"value": 60, "unit": "km/h"}
